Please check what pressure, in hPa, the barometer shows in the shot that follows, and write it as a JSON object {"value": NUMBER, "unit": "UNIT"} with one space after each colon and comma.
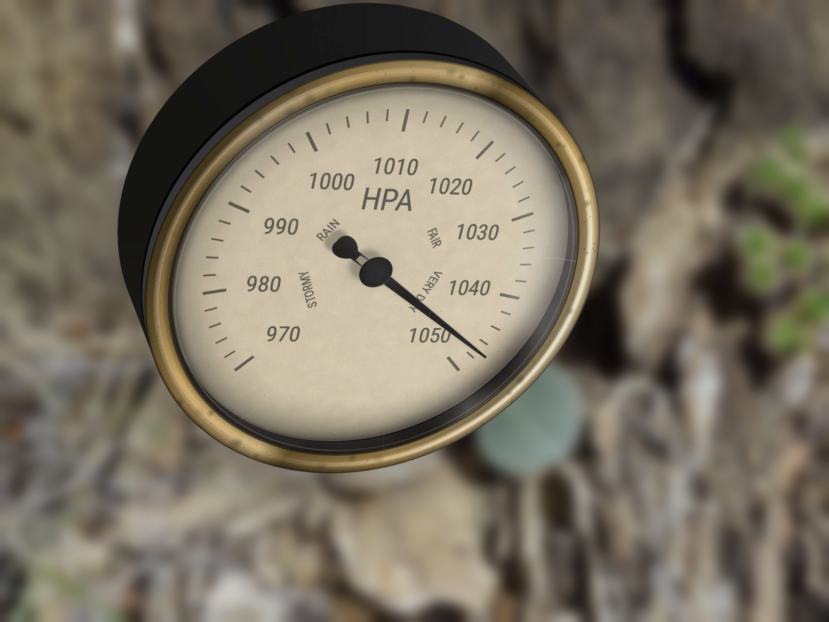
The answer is {"value": 1047, "unit": "hPa"}
